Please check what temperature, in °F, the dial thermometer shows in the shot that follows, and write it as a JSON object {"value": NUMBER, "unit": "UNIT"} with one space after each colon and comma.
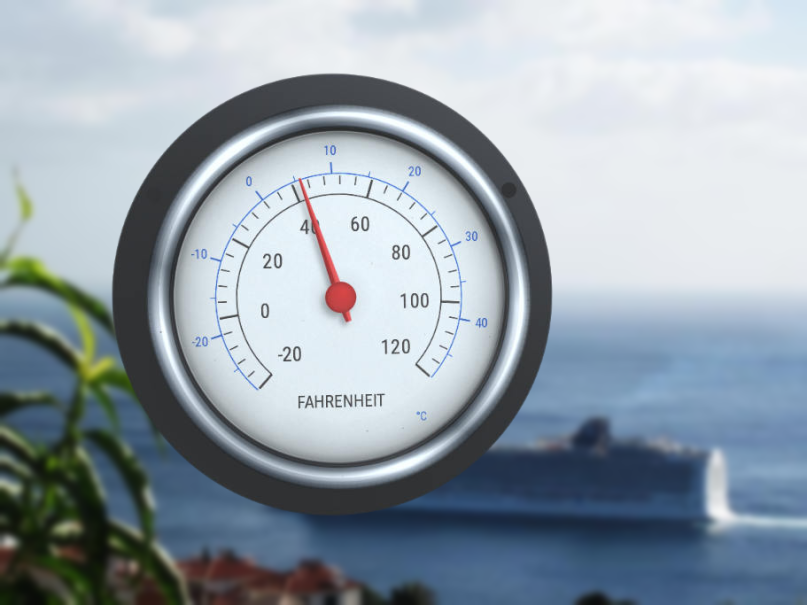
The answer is {"value": 42, "unit": "°F"}
